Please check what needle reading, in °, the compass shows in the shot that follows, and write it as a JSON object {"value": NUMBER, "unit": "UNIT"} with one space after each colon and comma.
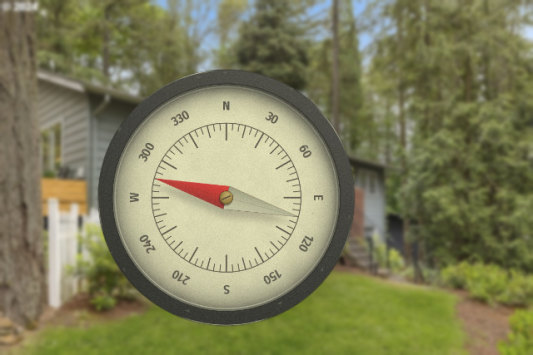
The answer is {"value": 285, "unit": "°"}
